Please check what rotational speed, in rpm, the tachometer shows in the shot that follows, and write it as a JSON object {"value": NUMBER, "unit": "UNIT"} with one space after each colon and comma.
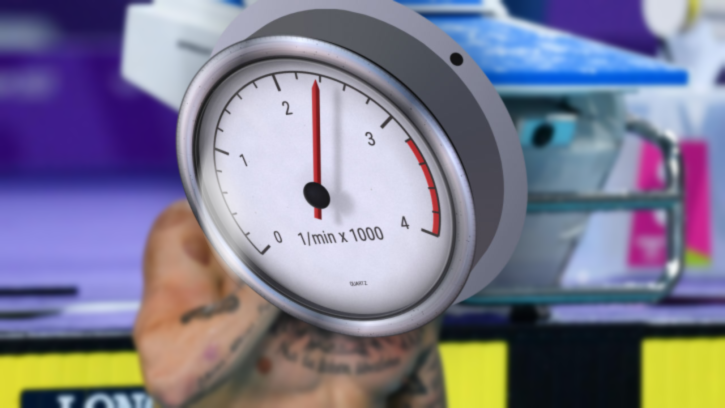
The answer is {"value": 2400, "unit": "rpm"}
